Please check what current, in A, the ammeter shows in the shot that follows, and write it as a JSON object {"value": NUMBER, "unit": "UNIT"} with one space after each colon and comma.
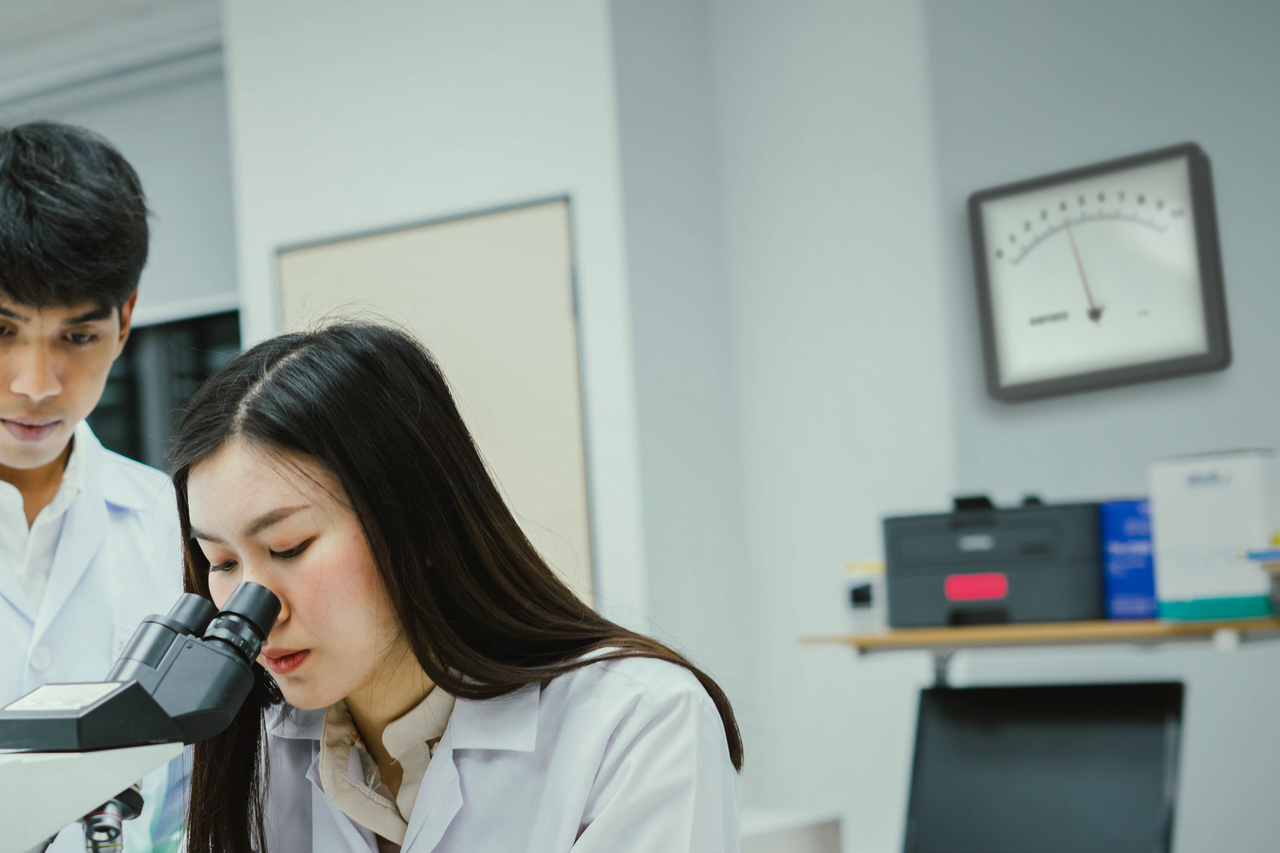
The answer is {"value": 4, "unit": "A"}
